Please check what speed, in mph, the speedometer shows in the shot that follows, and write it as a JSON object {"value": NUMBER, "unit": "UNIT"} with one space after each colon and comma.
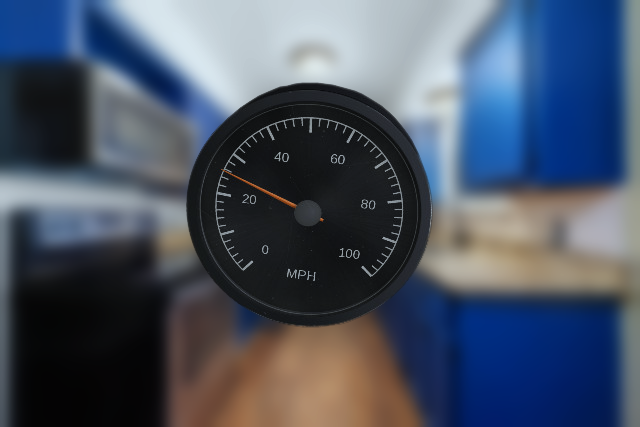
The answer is {"value": 26, "unit": "mph"}
